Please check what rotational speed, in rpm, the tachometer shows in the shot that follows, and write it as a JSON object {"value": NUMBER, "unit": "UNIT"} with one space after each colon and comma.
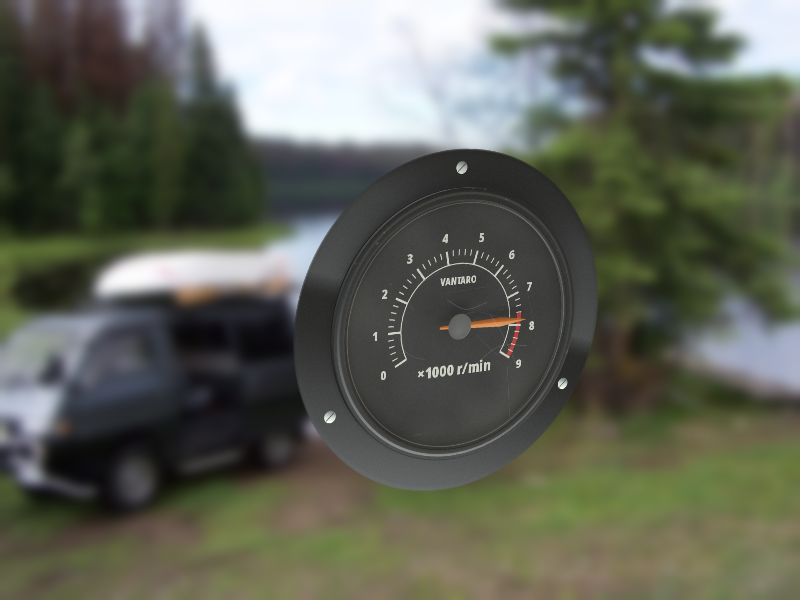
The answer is {"value": 7800, "unit": "rpm"}
